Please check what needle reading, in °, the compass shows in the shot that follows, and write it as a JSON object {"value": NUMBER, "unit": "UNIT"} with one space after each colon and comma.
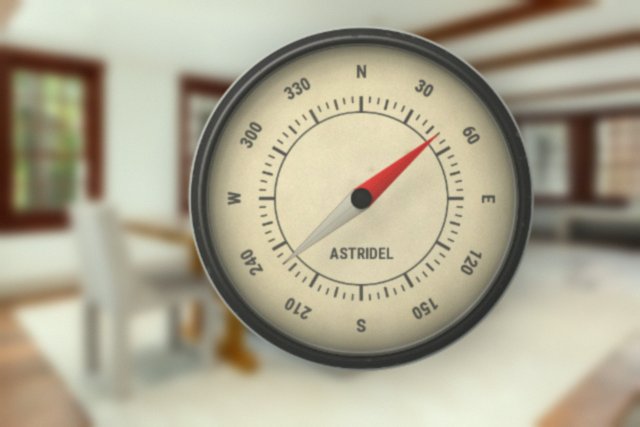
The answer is {"value": 50, "unit": "°"}
